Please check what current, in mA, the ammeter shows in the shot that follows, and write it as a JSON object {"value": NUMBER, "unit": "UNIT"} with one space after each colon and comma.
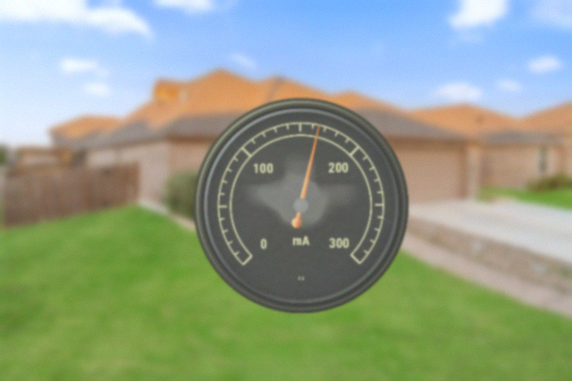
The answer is {"value": 165, "unit": "mA"}
